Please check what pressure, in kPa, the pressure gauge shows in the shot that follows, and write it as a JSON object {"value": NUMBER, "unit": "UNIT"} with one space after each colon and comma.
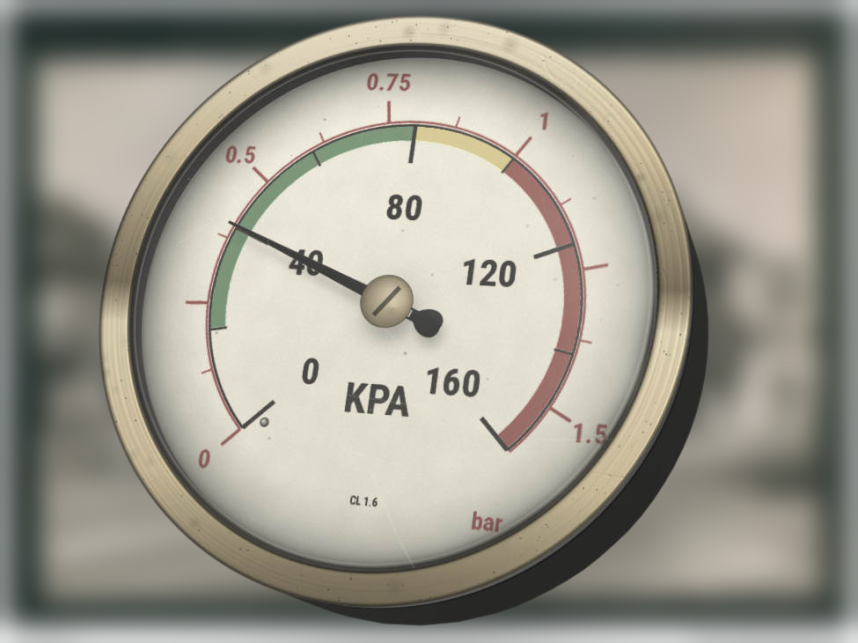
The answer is {"value": 40, "unit": "kPa"}
